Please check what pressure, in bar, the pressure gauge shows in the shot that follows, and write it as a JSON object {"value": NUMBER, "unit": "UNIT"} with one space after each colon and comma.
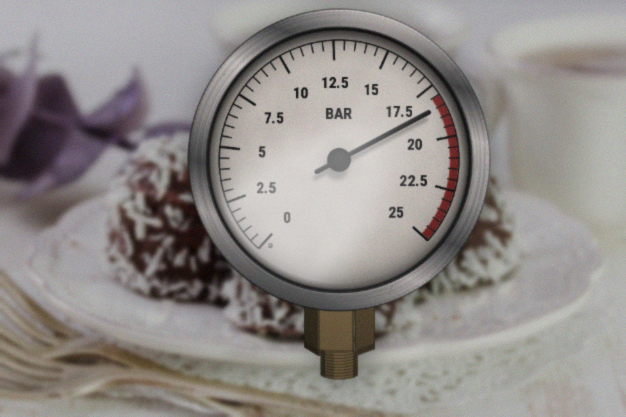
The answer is {"value": 18.5, "unit": "bar"}
